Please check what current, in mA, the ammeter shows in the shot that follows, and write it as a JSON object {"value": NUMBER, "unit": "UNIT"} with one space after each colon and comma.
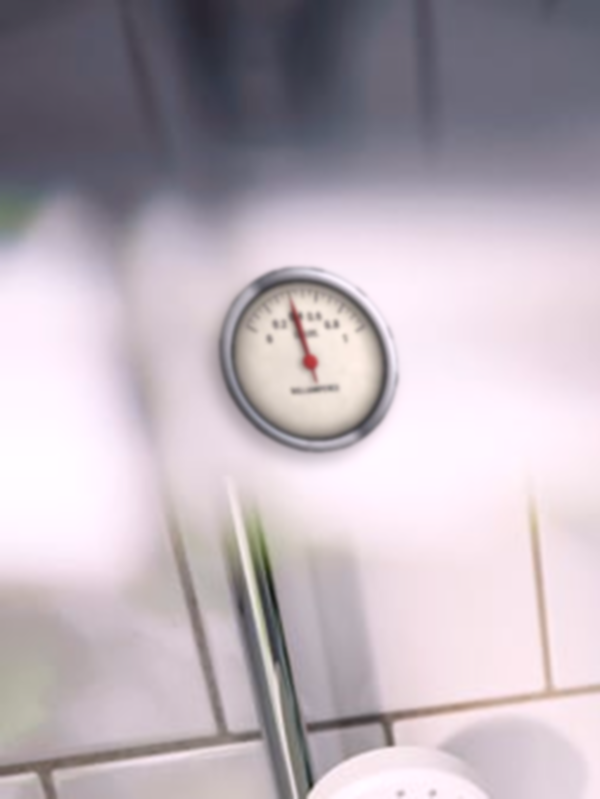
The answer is {"value": 0.4, "unit": "mA"}
